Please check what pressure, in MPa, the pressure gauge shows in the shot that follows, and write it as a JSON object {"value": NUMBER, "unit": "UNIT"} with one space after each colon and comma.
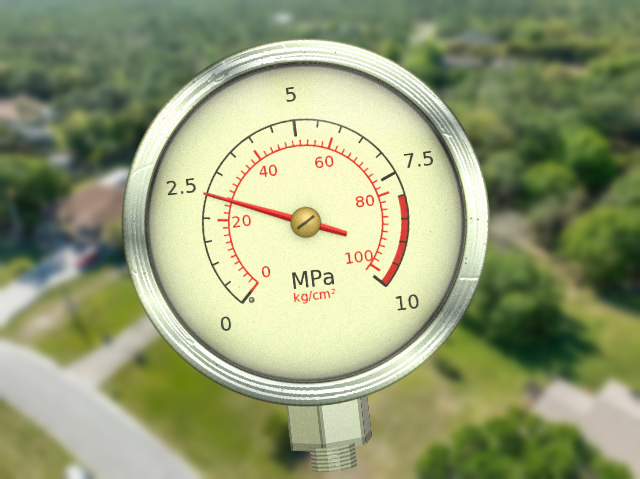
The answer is {"value": 2.5, "unit": "MPa"}
